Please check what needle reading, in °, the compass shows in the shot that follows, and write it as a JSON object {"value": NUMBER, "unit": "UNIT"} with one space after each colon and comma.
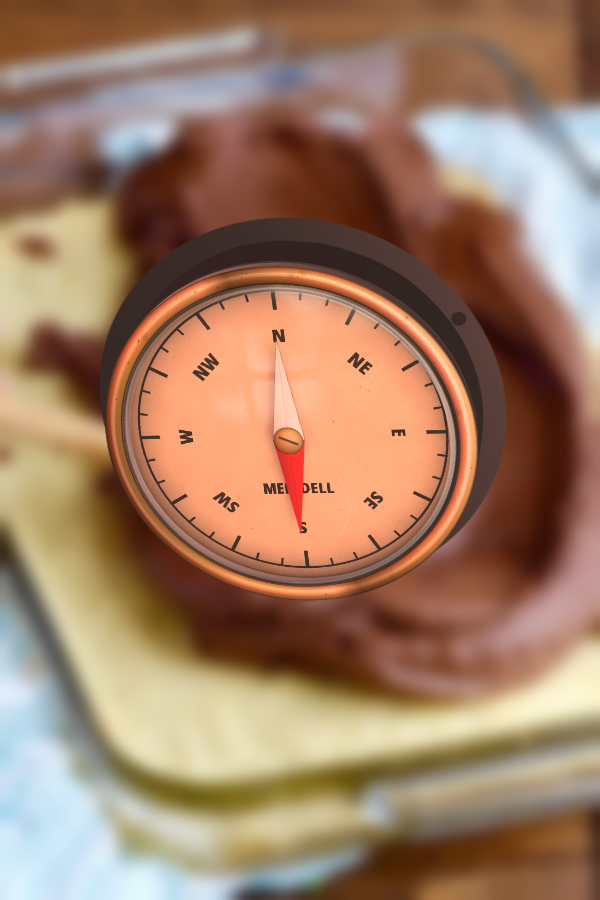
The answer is {"value": 180, "unit": "°"}
